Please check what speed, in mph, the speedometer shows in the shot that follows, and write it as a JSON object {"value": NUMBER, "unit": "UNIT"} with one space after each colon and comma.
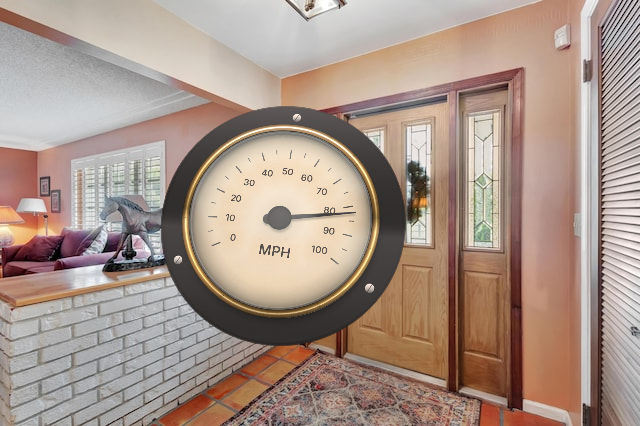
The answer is {"value": 82.5, "unit": "mph"}
